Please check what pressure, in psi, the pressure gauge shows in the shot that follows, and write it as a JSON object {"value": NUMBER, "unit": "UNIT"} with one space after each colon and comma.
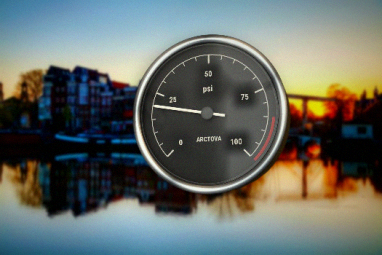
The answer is {"value": 20, "unit": "psi"}
